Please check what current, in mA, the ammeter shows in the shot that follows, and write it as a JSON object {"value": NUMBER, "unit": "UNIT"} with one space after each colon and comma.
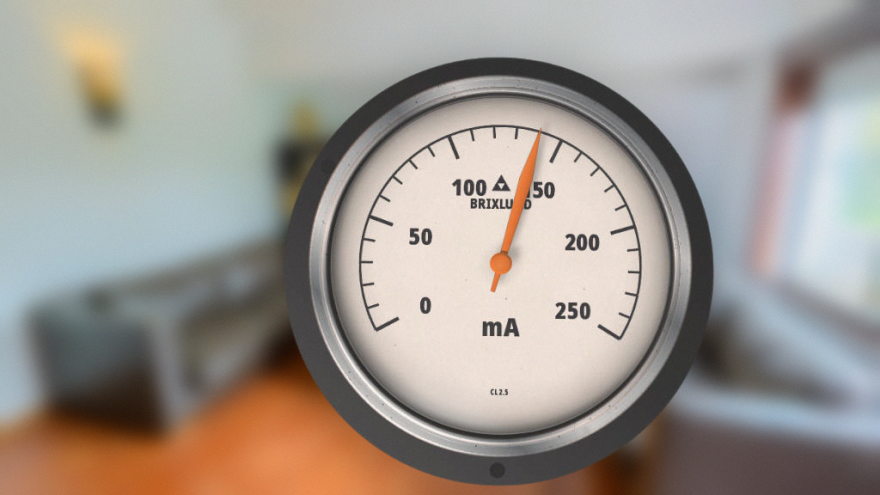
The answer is {"value": 140, "unit": "mA"}
